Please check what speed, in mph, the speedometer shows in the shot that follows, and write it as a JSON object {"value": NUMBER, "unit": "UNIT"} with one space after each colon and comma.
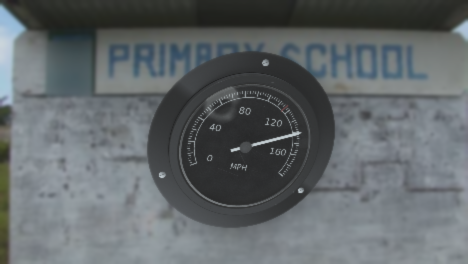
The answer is {"value": 140, "unit": "mph"}
